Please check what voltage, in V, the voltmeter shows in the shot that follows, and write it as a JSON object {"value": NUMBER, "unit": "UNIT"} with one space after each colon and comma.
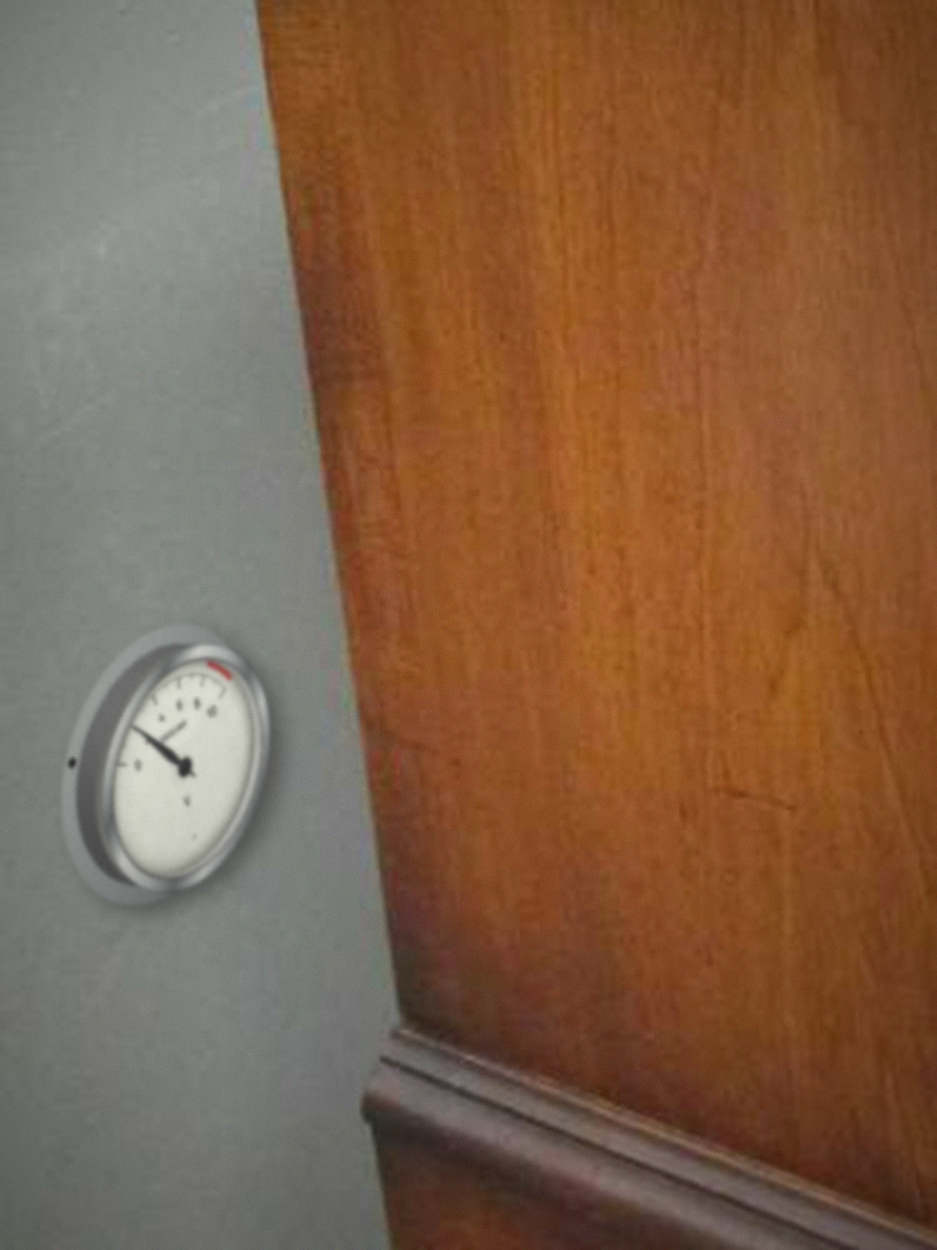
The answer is {"value": 2, "unit": "V"}
